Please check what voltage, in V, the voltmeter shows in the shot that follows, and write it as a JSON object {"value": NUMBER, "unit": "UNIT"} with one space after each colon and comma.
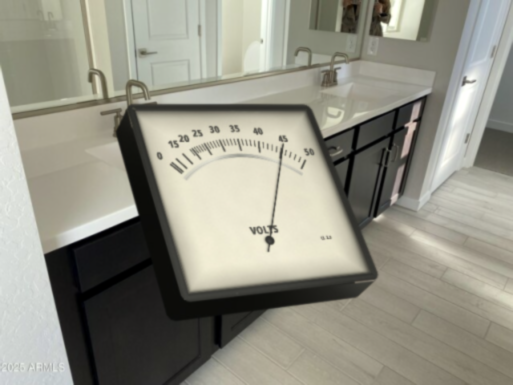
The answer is {"value": 45, "unit": "V"}
